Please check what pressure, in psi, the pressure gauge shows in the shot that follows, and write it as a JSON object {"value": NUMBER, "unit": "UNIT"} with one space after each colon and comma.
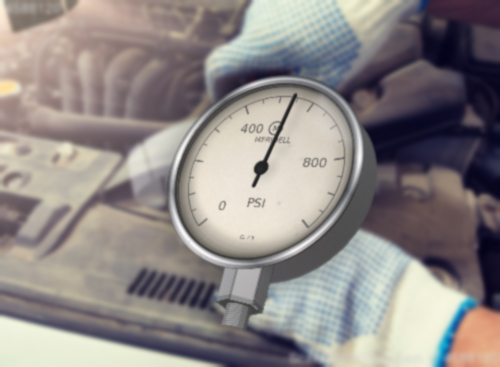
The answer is {"value": 550, "unit": "psi"}
